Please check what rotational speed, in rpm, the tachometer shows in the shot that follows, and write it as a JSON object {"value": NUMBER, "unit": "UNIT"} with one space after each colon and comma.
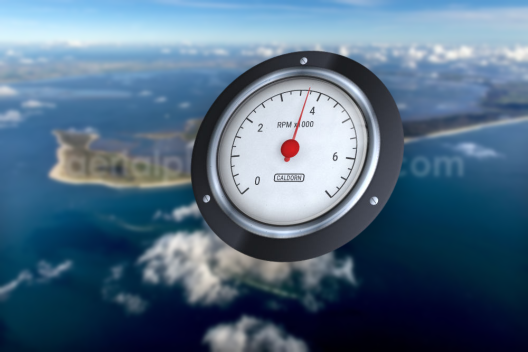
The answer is {"value": 3750, "unit": "rpm"}
